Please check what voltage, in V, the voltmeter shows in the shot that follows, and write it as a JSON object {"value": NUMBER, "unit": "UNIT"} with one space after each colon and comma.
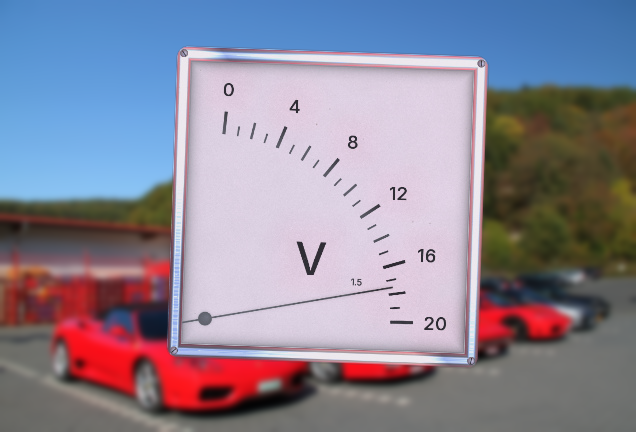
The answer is {"value": 17.5, "unit": "V"}
